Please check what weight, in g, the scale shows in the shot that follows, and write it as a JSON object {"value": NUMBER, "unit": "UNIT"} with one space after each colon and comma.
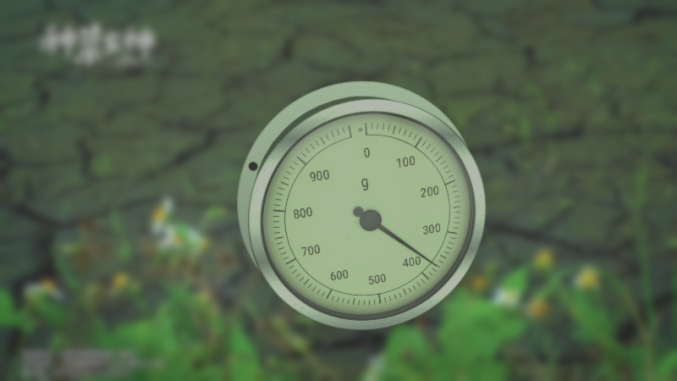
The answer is {"value": 370, "unit": "g"}
